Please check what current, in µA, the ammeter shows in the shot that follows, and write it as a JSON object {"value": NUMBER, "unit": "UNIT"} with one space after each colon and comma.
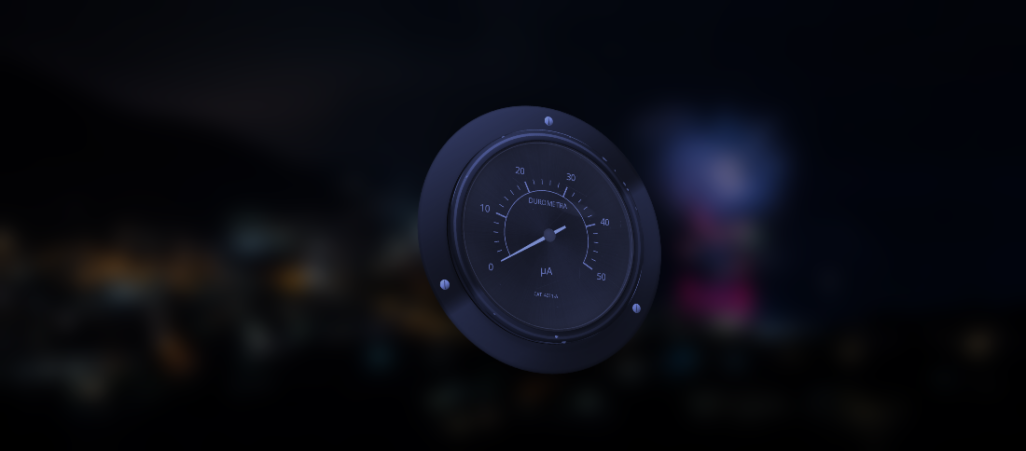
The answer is {"value": 0, "unit": "µA"}
